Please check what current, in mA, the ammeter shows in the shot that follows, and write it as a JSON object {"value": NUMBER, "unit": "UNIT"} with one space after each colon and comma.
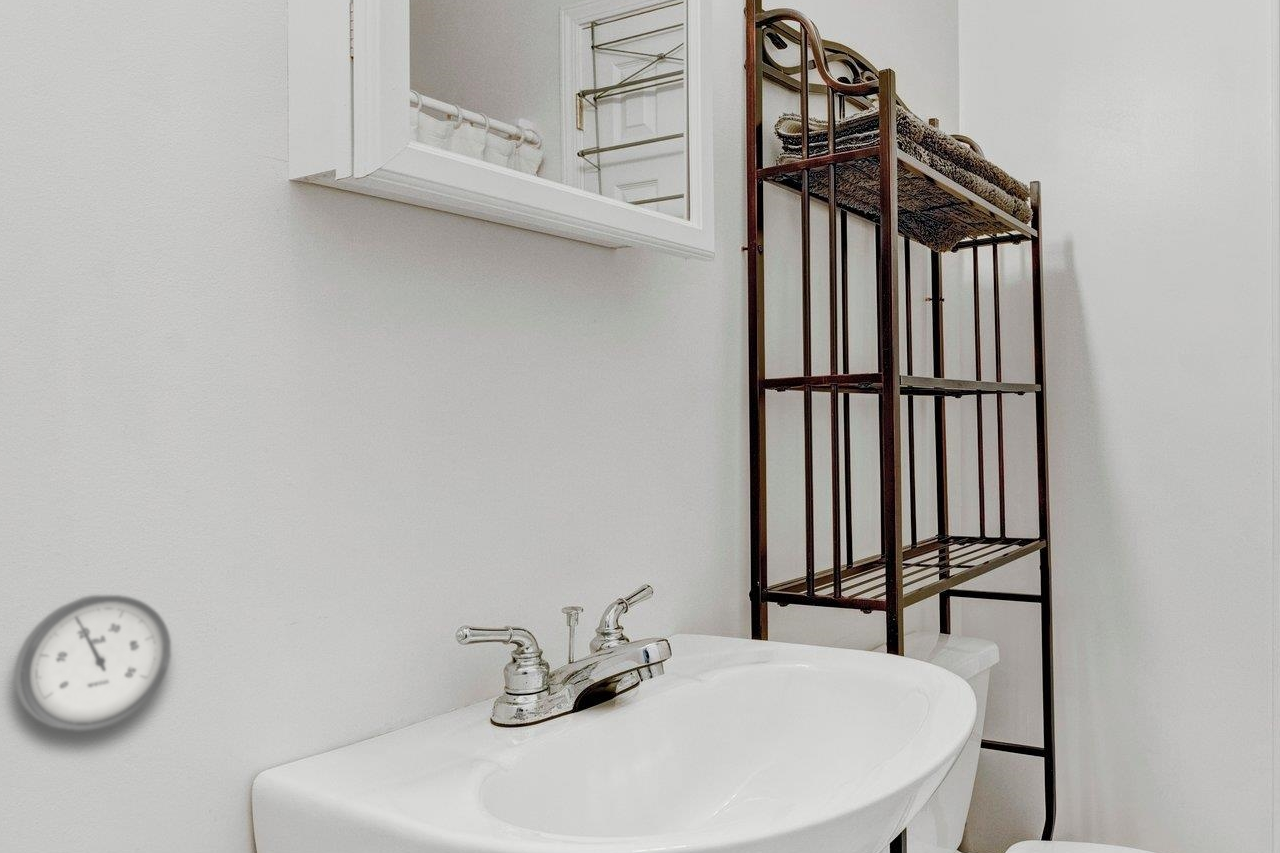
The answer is {"value": 20, "unit": "mA"}
